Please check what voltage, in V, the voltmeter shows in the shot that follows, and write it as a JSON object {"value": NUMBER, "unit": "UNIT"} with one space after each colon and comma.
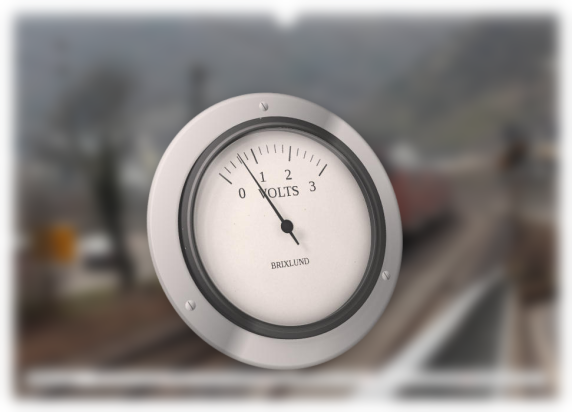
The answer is {"value": 0.6, "unit": "V"}
